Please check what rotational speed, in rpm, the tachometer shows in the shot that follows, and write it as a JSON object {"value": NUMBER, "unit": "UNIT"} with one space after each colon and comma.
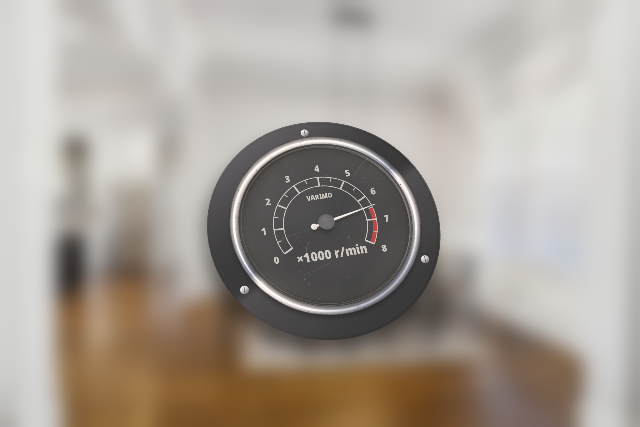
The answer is {"value": 6500, "unit": "rpm"}
